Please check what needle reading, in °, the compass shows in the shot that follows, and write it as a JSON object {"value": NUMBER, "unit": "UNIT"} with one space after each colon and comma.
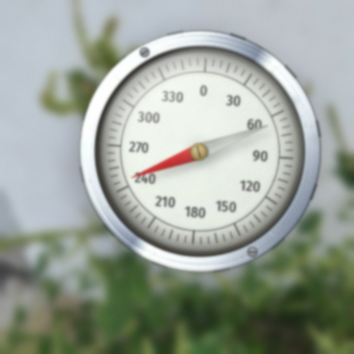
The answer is {"value": 245, "unit": "°"}
